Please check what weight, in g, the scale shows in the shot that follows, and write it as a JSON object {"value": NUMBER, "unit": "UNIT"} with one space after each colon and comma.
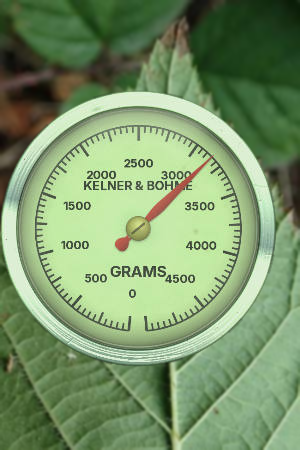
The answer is {"value": 3150, "unit": "g"}
